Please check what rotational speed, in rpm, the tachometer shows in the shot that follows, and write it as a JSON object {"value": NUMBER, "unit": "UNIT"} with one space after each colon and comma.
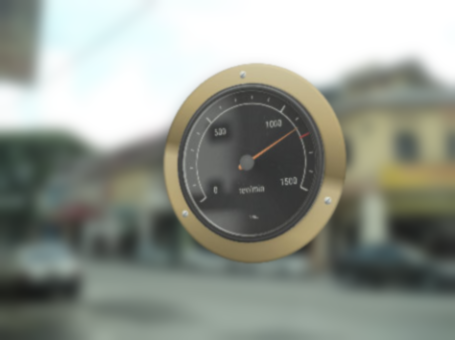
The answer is {"value": 1150, "unit": "rpm"}
